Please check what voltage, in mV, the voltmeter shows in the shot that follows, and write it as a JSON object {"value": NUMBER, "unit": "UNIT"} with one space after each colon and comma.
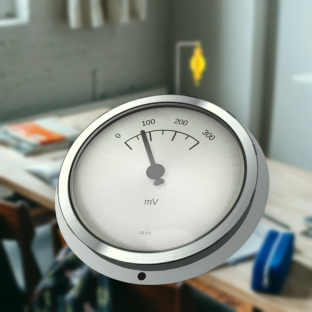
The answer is {"value": 75, "unit": "mV"}
